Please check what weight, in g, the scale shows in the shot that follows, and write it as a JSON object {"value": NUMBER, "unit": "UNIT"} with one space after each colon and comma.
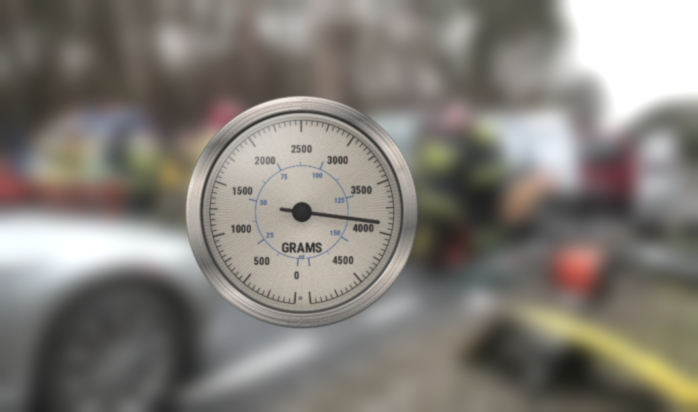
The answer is {"value": 3900, "unit": "g"}
